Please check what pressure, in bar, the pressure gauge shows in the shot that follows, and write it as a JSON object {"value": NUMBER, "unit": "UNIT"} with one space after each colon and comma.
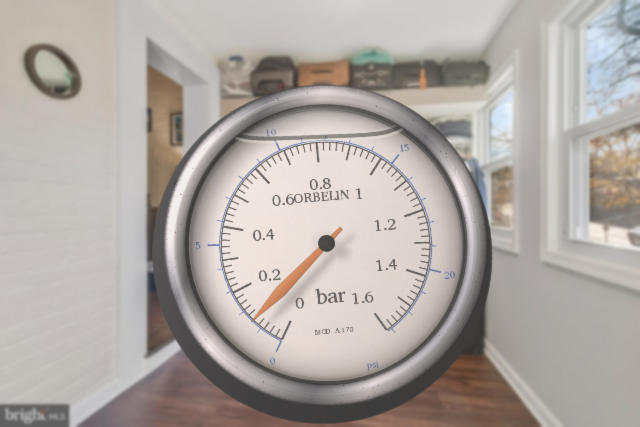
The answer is {"value": 0.1, "unit": "bar"}
